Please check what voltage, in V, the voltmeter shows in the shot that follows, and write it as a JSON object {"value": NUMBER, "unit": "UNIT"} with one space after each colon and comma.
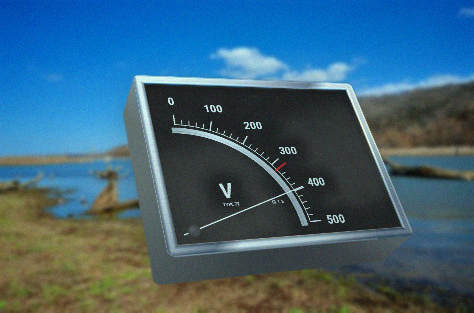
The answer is {"value": 400, "unit": "V"}
